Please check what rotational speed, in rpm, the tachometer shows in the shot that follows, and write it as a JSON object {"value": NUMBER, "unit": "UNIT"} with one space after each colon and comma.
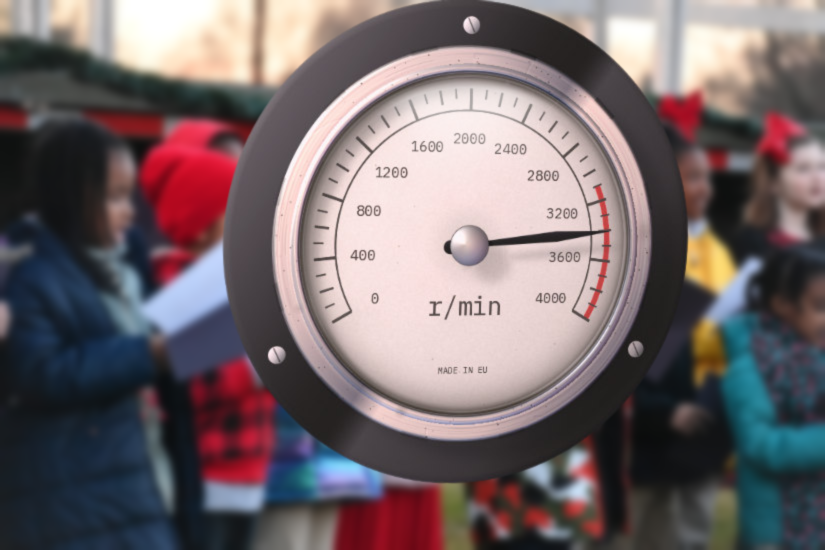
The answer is {"value": 3400, "unit": "rpm"}
